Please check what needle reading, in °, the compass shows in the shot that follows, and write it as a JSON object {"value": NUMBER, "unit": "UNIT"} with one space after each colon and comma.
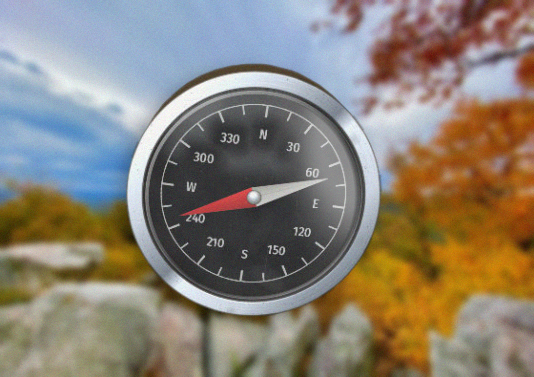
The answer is {"value": 247.5, "unit": "°"}
